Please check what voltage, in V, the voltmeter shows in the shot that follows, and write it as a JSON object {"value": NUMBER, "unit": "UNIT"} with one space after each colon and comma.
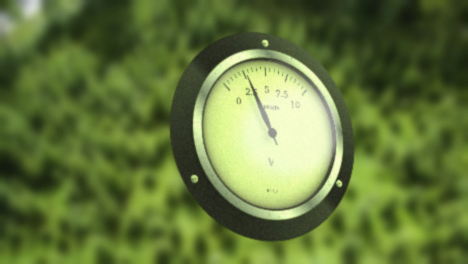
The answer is {"value": 2.5, "unit": "V"}
